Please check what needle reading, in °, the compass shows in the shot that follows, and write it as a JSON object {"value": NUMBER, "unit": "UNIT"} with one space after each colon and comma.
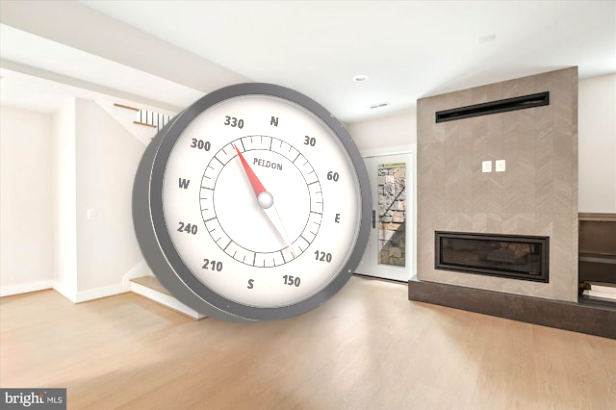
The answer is {"value": 320, "unit": "°"}
